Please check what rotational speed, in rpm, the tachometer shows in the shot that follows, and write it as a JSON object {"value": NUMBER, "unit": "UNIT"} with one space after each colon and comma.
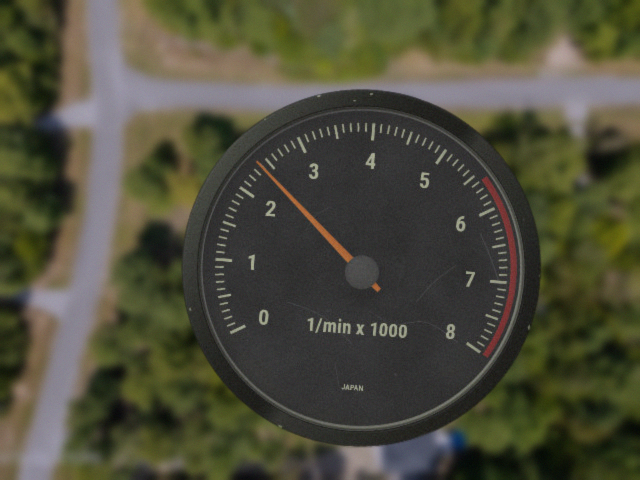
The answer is {"value": 2400, "unit": "rpm"}
